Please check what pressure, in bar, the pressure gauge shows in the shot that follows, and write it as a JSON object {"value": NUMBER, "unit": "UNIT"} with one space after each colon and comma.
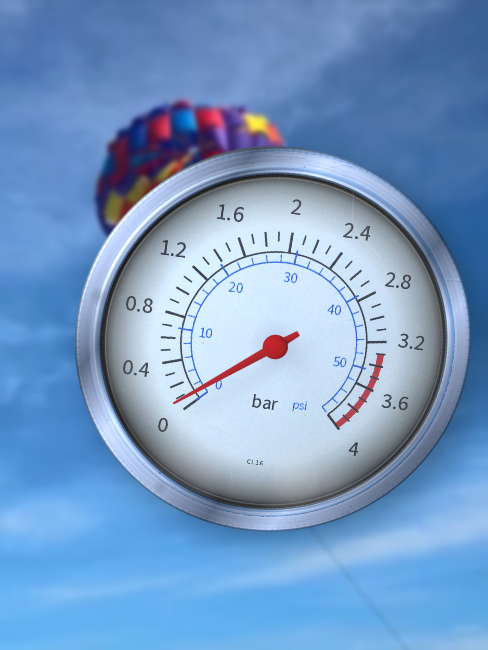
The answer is {"value": 0.1, "unit": "bar"}
